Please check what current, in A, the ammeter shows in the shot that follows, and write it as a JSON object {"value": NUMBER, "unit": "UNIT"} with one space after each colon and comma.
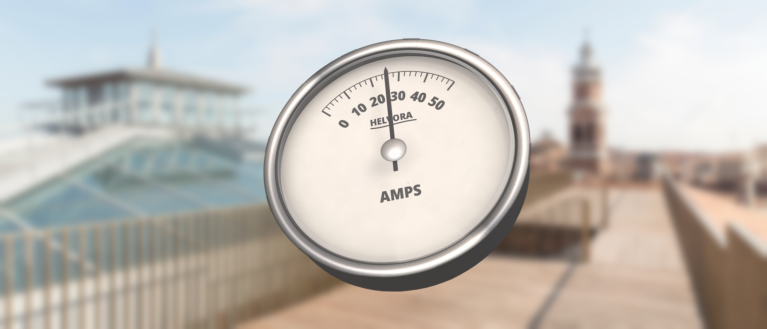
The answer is {"value": 26, "unit": "A"}
